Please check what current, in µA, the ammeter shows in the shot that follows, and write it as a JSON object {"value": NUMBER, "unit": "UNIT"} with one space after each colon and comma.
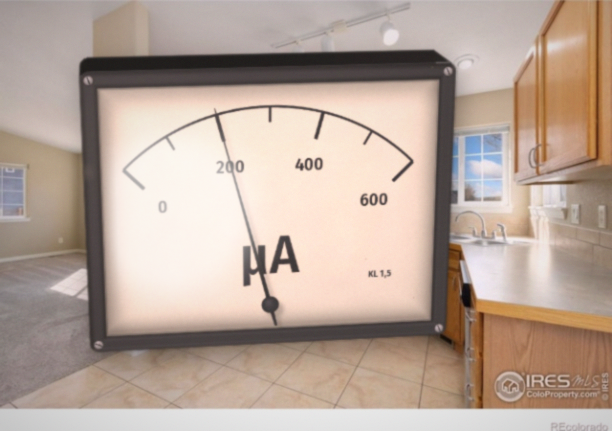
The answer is {"value": 200, "unit": "µA"}
